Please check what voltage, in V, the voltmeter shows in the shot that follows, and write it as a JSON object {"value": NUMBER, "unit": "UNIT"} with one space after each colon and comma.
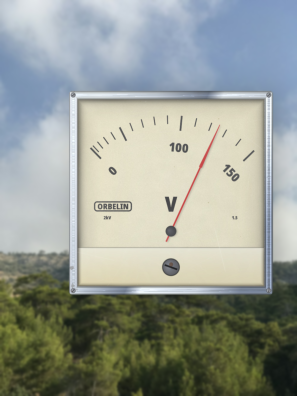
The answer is {"value": 125, "unit": "V"}
